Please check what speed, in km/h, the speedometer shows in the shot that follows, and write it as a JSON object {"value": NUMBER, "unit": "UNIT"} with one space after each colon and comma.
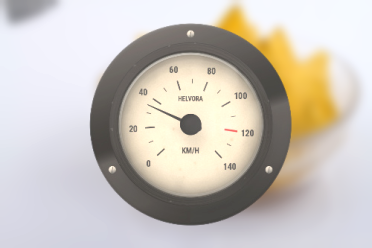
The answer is {"value": 35, "unit": "km/h"}
